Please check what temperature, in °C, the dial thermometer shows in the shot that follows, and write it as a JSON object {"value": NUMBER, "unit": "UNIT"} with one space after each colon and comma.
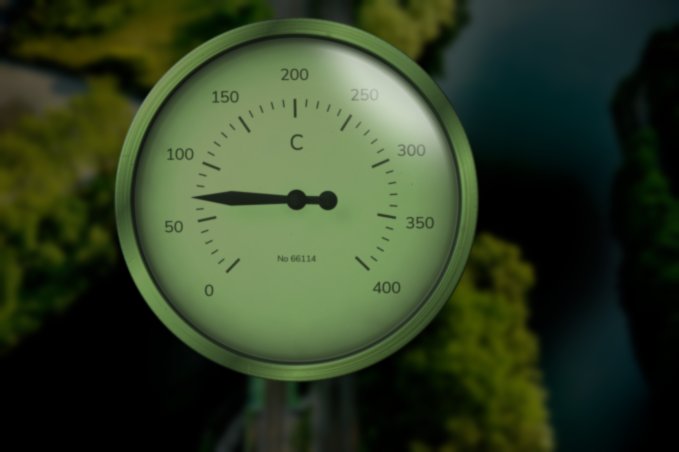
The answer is {"value": 70, "unit": "°C"}
